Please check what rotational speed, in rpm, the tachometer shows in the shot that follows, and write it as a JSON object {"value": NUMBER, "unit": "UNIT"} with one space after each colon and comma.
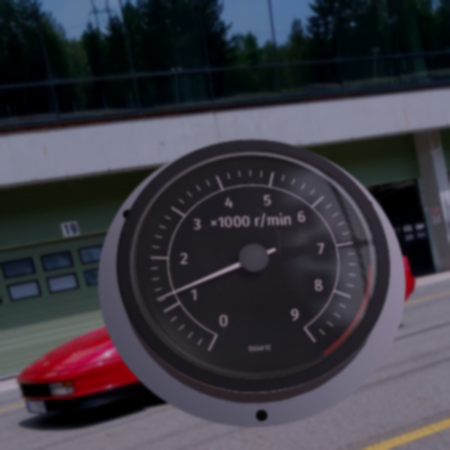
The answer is {"value": 1200, "unit": "rpm"}
